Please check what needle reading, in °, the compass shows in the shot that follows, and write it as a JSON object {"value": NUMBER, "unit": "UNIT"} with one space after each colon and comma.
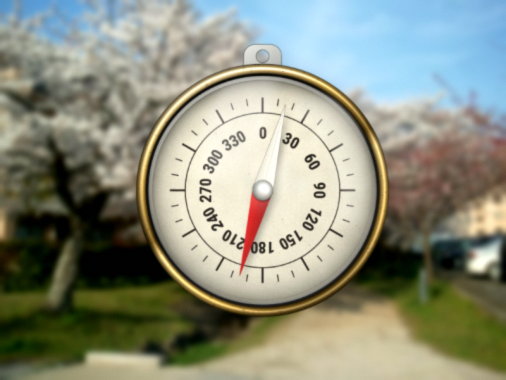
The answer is {"value": 195, "unit": "°"}
